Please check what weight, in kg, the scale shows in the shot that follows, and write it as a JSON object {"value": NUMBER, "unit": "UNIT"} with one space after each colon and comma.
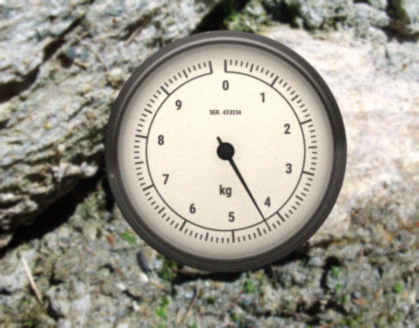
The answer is {"value": 4.3, "unit": "kg"}
